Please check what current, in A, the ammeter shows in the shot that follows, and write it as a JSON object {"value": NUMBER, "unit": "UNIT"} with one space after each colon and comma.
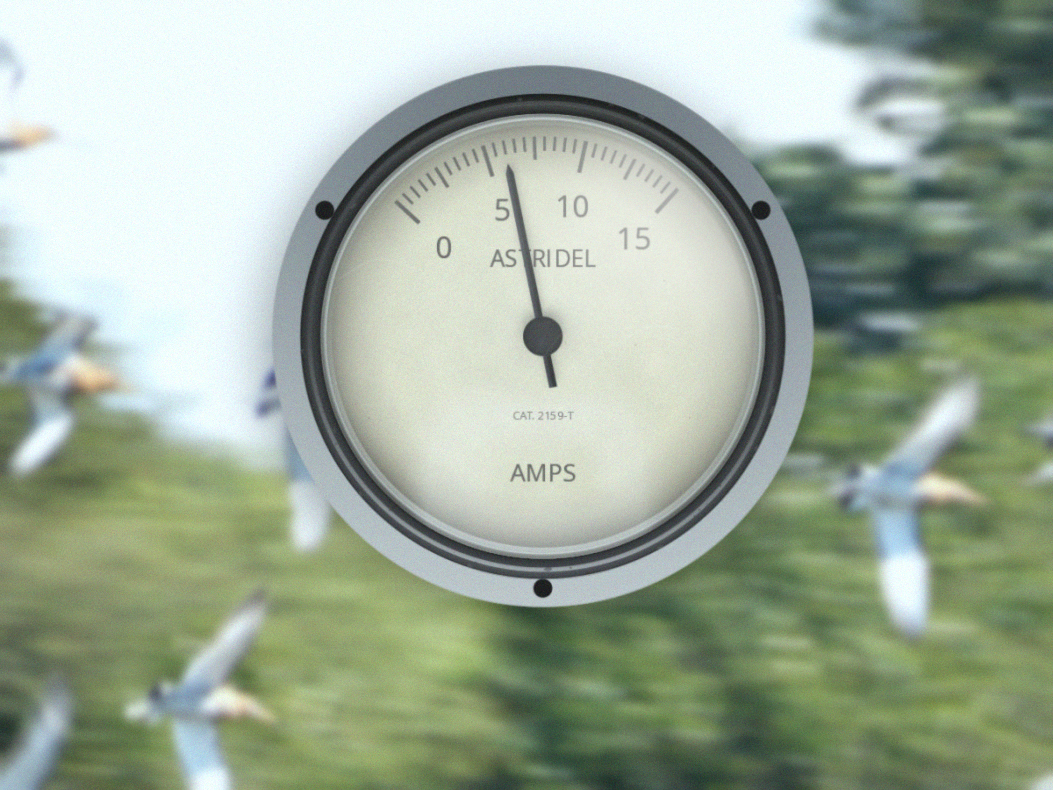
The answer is {"value": 6, "unit": "A"}
